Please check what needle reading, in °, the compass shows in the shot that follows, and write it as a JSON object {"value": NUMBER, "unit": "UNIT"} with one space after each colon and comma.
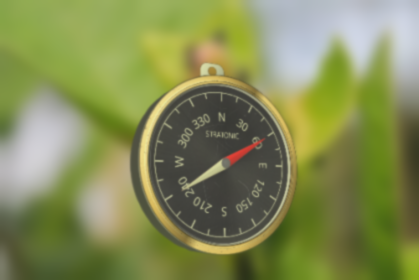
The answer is {"value": 60, "unit": "°"}
